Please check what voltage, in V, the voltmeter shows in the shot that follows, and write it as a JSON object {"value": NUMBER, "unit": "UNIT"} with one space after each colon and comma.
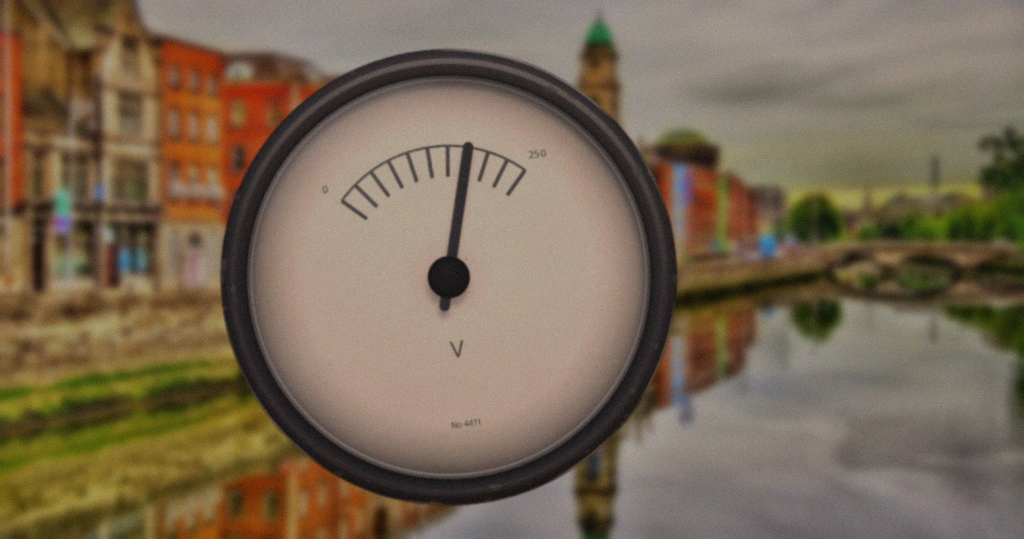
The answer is {"value": 175, "unit": "V"}
